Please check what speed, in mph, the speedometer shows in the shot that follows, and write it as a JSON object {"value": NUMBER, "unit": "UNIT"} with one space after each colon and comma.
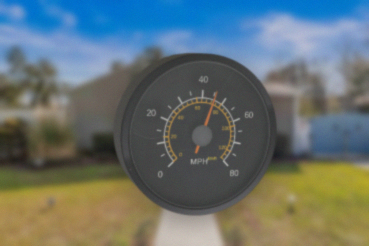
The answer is {"value": 45, "unit": "mph"}
